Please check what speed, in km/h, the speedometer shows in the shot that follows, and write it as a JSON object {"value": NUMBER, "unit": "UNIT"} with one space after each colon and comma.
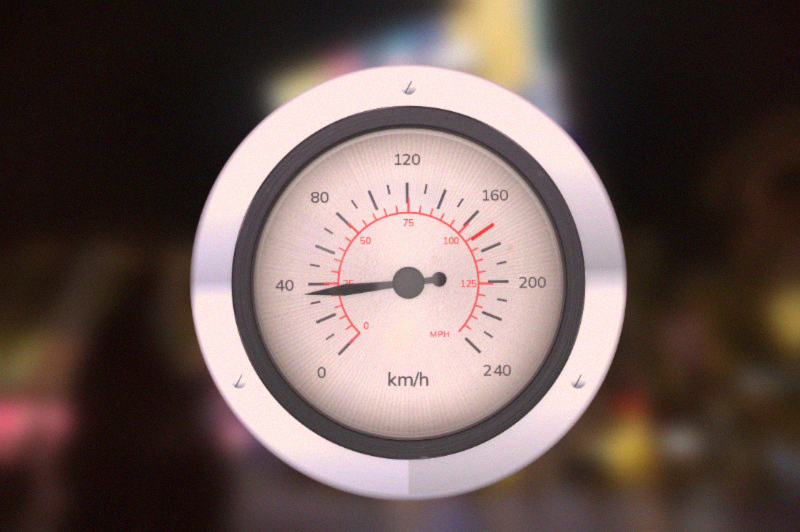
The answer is {"value": 35, "unit": "km/h"}
